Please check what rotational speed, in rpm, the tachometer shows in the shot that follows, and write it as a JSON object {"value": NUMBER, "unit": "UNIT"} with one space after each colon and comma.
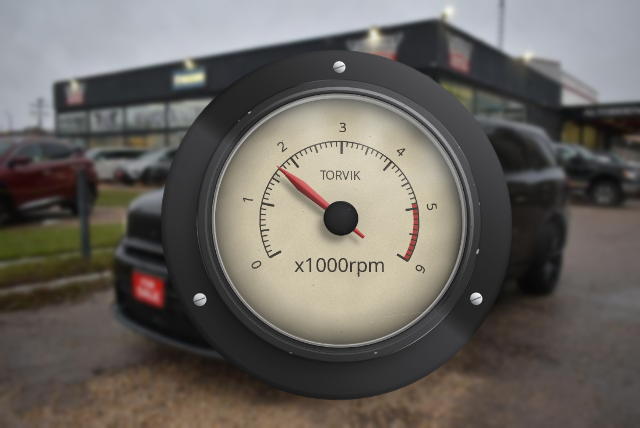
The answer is {"value": 1700, "unit": "rpm"}
